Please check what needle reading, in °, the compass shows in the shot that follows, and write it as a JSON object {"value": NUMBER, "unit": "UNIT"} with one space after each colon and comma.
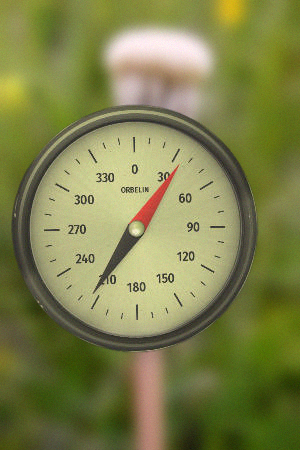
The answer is {"value": 35, "unit": "°"}
